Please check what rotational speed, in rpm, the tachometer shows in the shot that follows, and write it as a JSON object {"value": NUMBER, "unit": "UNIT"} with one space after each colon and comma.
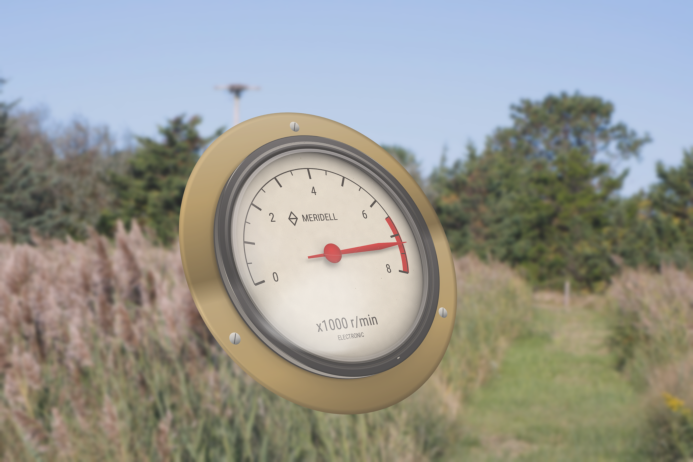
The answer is {"value": 7250, "unit": "rpm"}
